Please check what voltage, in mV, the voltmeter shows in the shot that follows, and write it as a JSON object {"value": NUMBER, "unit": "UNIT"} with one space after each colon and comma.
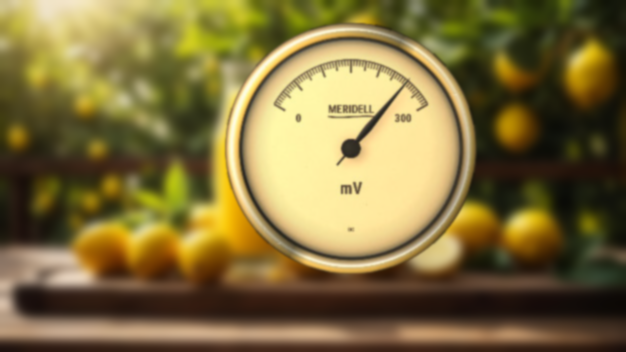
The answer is {"value": 250, "unit": "mV"}
